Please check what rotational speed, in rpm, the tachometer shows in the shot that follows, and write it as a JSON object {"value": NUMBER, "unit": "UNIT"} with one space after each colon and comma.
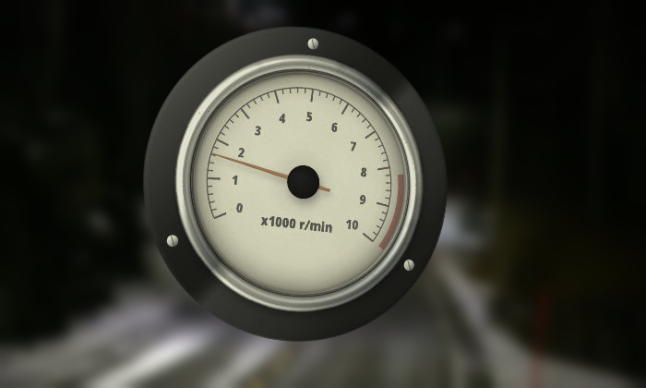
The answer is {"value": 1600, "unit": "rpm"}
